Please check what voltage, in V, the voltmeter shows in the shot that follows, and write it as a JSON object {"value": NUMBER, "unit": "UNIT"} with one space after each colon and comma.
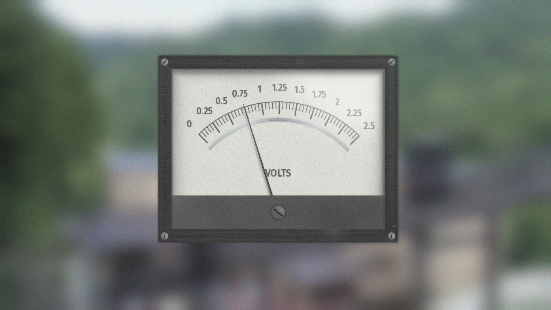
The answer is {"value": 0.75, "unit": "V"}
